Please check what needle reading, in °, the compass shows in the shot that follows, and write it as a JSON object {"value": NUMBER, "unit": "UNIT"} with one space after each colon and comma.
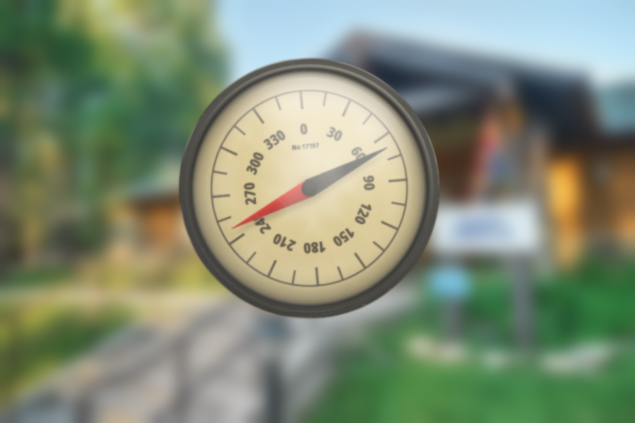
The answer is {"value": 247.5, "unit": "°"}
